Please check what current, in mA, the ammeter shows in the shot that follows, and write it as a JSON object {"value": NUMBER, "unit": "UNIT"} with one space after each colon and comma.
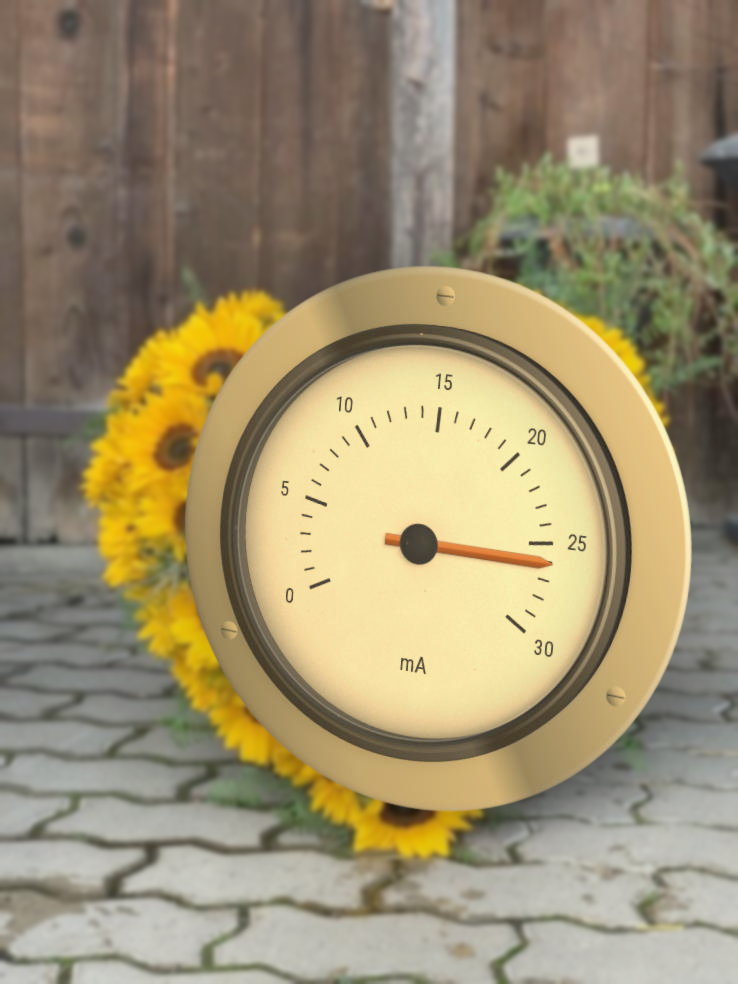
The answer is {"value": 26, "unit": "mA"}
